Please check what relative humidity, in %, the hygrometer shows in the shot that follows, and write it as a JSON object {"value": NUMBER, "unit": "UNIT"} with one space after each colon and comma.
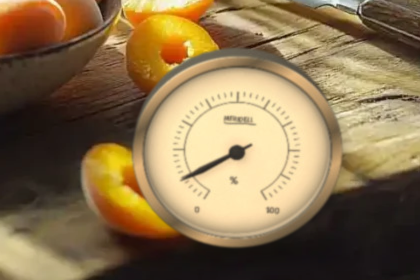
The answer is {"value": 10, "unit": "%"}
